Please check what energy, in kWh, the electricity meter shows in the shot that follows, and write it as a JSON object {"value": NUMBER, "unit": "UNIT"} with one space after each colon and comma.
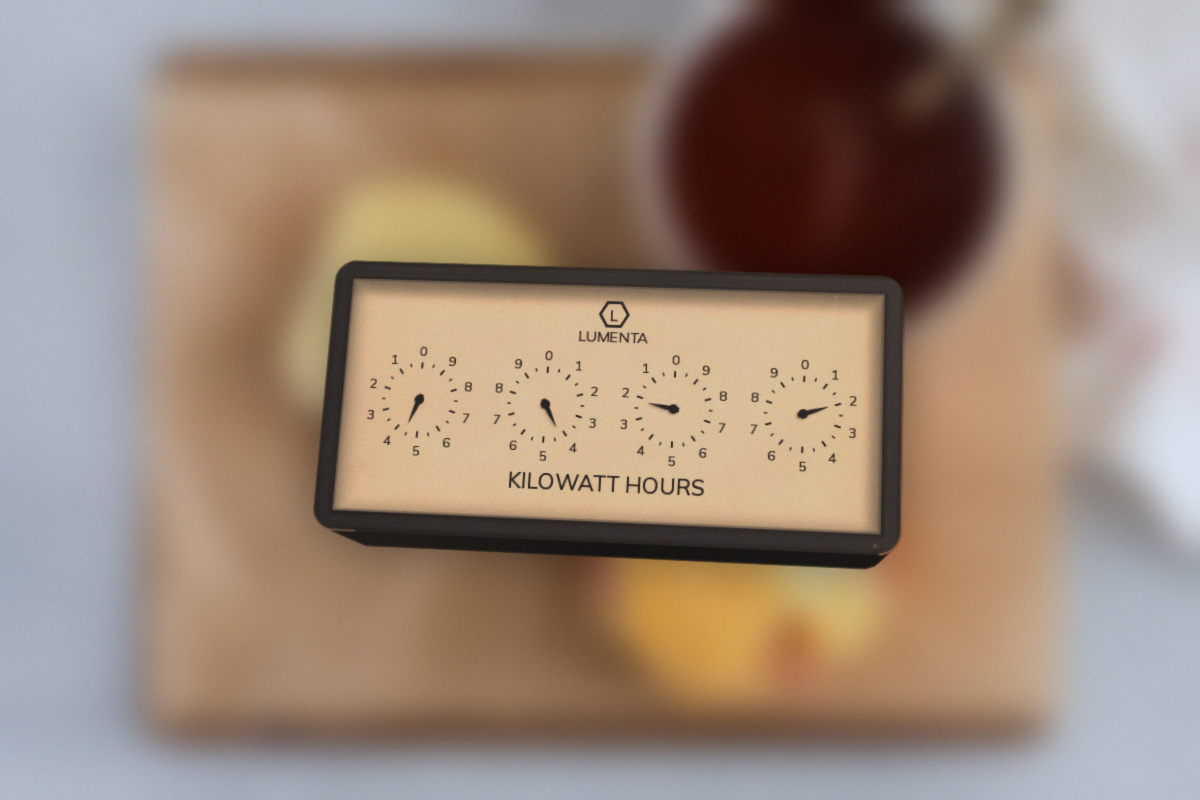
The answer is {"value": 4422, "unit": "kWh"}
